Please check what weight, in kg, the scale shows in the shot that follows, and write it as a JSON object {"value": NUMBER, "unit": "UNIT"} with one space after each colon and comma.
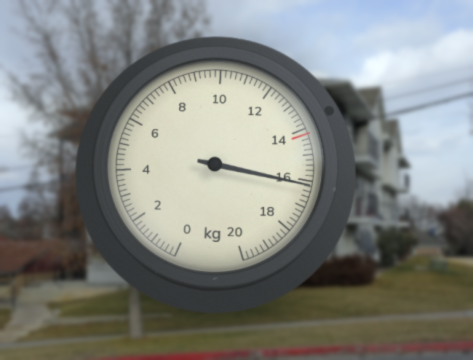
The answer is {"value": 16.2, "unit": "kg"}
